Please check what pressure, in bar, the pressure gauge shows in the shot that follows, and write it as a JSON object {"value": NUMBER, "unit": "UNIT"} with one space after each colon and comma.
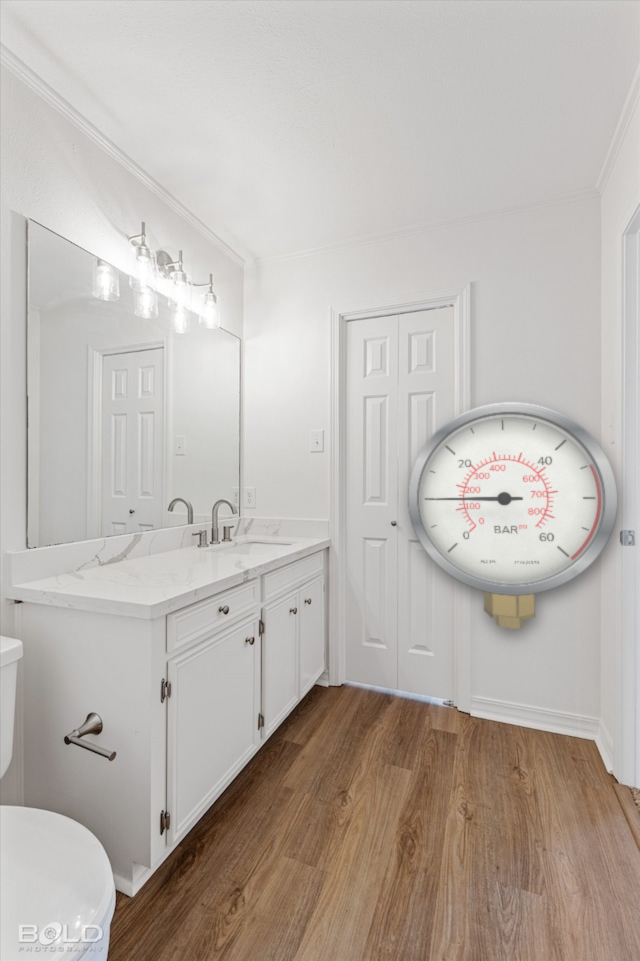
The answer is {"value": 10, "unit": "bar"}
